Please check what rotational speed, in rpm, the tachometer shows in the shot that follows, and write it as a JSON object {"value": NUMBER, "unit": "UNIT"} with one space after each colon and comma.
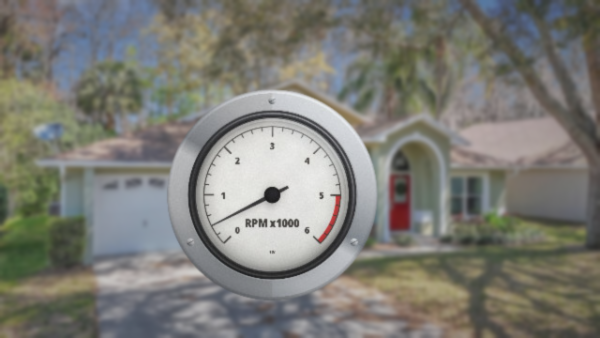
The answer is {"value": 400, "unit": "rpm"}
